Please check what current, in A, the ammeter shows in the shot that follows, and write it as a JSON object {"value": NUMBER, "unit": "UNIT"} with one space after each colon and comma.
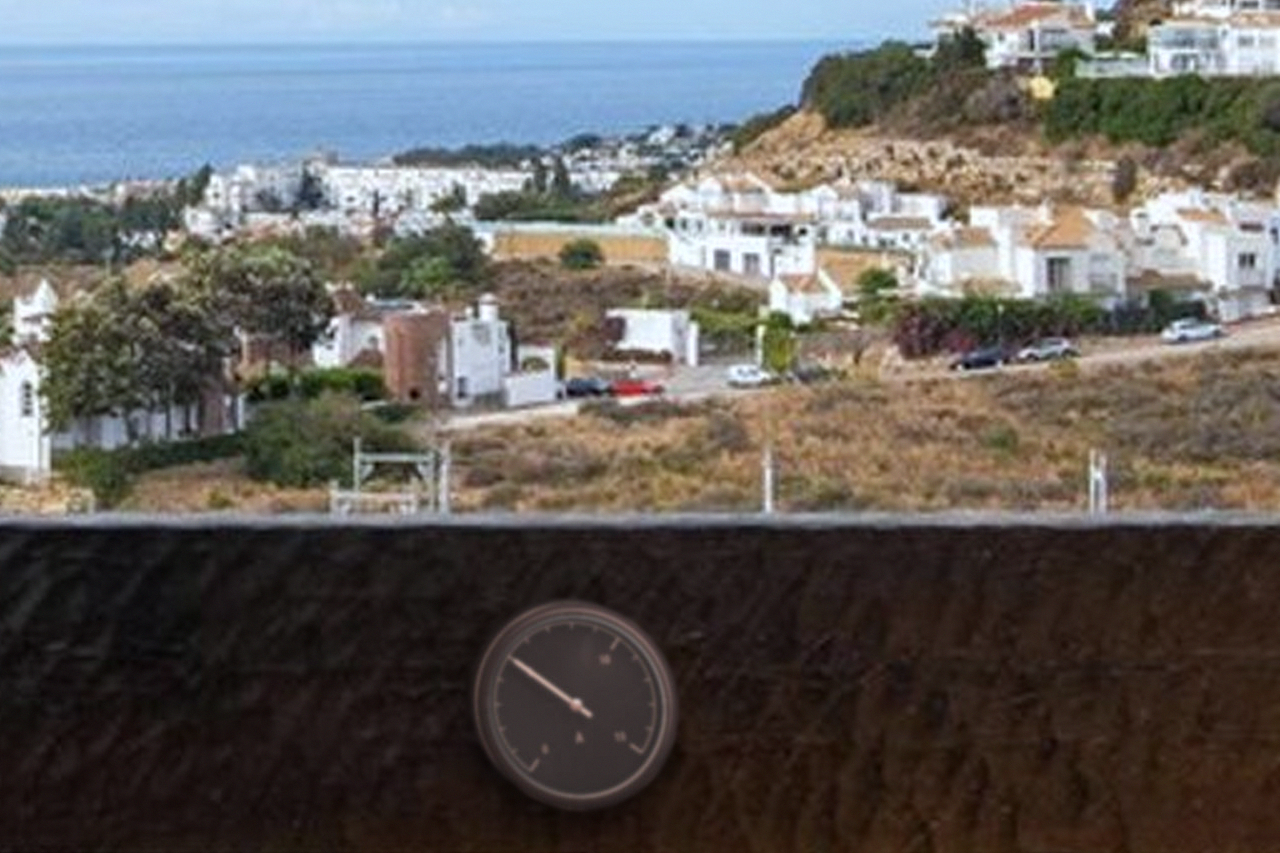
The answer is {"value": 5, "unit": "A"}
